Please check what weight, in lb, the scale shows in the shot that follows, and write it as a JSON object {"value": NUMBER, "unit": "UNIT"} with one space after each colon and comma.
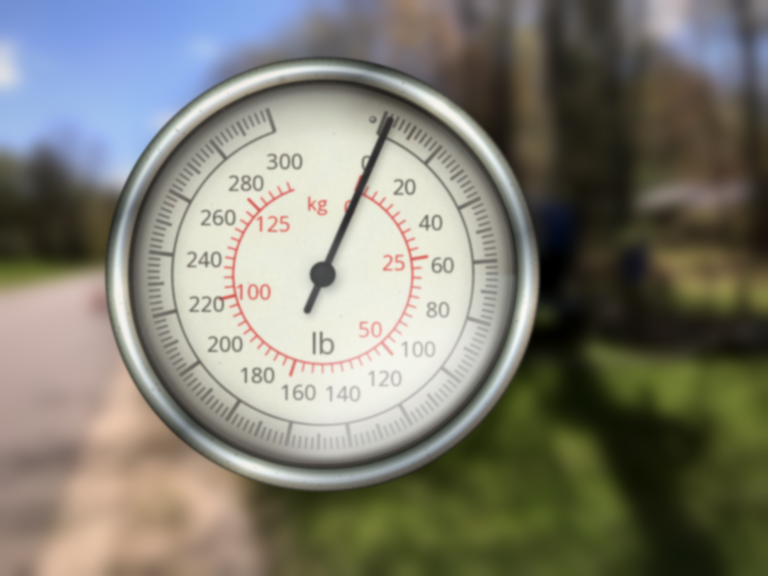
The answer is {"value": 2, "unit": "lb"}
